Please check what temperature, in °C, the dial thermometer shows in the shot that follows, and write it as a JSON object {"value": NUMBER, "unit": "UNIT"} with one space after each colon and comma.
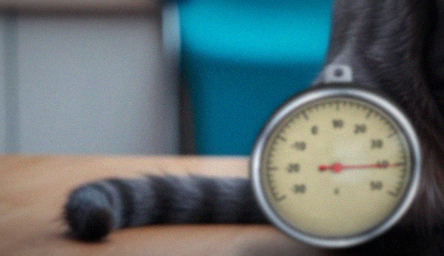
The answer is {"value": 40, "unit": "°C"}
